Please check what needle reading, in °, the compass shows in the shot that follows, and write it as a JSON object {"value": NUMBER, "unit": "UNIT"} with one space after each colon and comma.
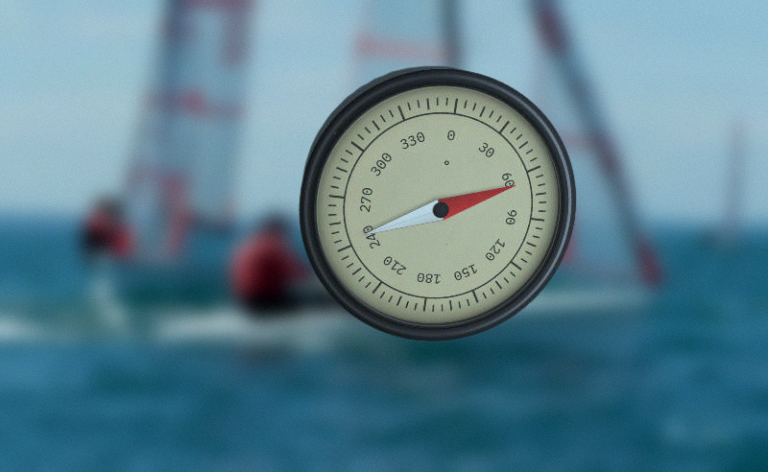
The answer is {"value": 65, "unit": "°"}
